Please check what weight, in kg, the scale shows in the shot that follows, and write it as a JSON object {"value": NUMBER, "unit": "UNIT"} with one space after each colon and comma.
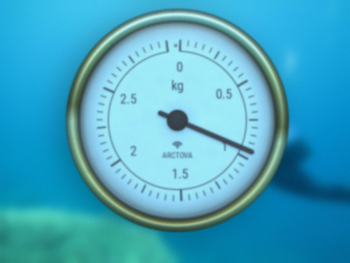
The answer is {"value": 0.95, "unit": "kg"}
